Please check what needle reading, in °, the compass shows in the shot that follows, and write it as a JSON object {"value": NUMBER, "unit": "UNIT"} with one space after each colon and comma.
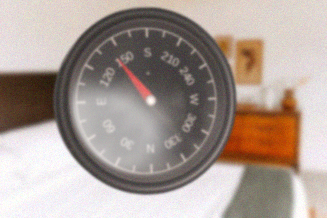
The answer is {"value": 142.5, "unit": "°"}
